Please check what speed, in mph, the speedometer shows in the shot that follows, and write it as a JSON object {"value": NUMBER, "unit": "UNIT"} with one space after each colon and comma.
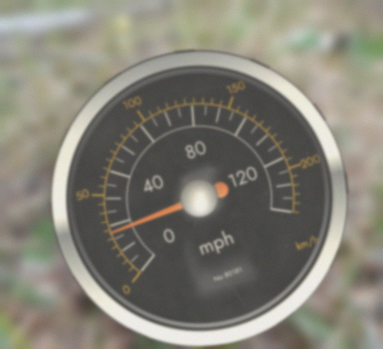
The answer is {"value": 17.5, "unit": "mph"}
